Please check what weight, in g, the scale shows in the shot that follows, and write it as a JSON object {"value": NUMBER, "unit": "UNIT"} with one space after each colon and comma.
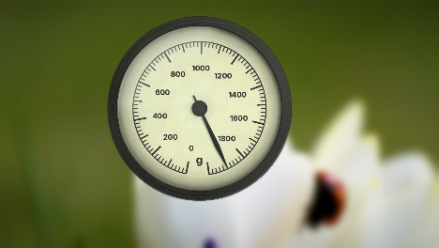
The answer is {"value": 1900, "unit": "g"}
